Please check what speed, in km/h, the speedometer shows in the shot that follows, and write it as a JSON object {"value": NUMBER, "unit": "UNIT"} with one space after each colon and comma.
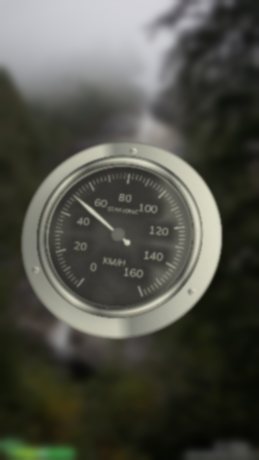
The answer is {"value": 50, "unit": "km/h"}
